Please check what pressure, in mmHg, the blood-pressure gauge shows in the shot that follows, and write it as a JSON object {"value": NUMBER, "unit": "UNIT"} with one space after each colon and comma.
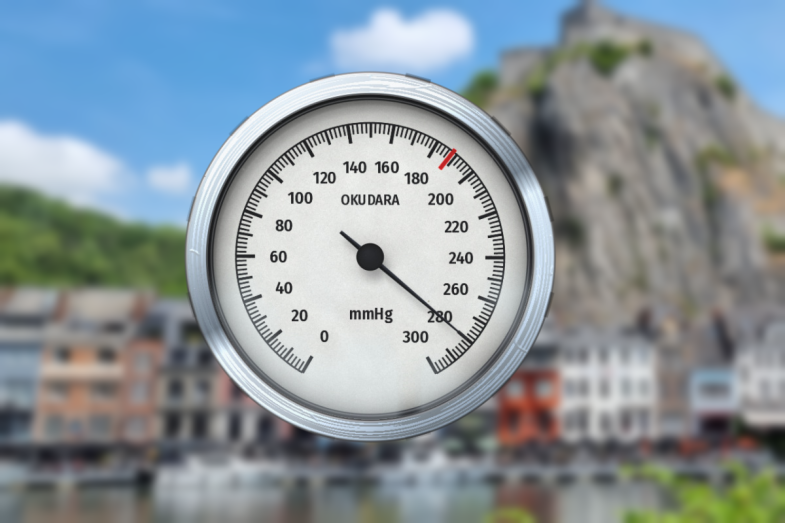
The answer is {"value": 280, "unit": "mmHg"}
